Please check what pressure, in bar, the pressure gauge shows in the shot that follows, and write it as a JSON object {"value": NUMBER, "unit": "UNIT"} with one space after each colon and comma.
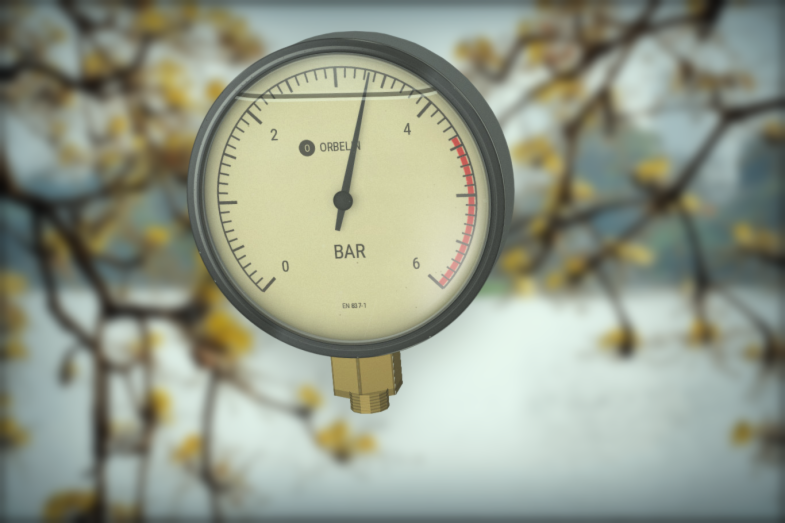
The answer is {"value": 3.35, "unit": "bar"}
